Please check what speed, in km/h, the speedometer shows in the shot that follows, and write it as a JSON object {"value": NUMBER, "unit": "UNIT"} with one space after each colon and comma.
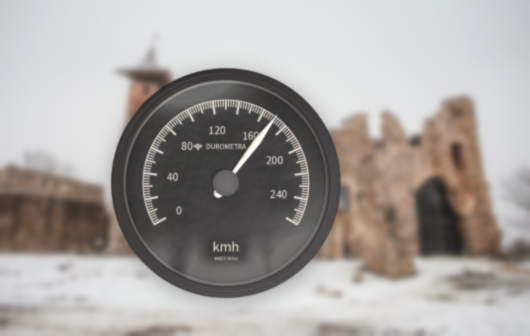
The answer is {"value": 170, "unit": "km/h"}
